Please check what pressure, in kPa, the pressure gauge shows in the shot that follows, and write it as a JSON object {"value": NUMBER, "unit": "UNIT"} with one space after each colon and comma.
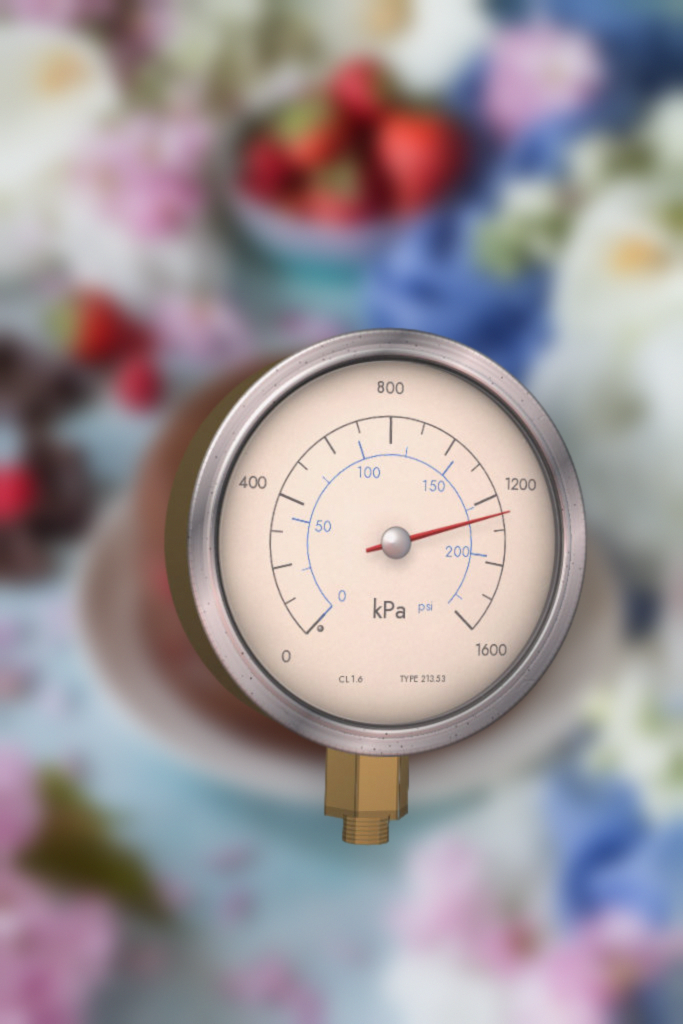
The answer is {"value": 1250, "unit": "kPa"}
